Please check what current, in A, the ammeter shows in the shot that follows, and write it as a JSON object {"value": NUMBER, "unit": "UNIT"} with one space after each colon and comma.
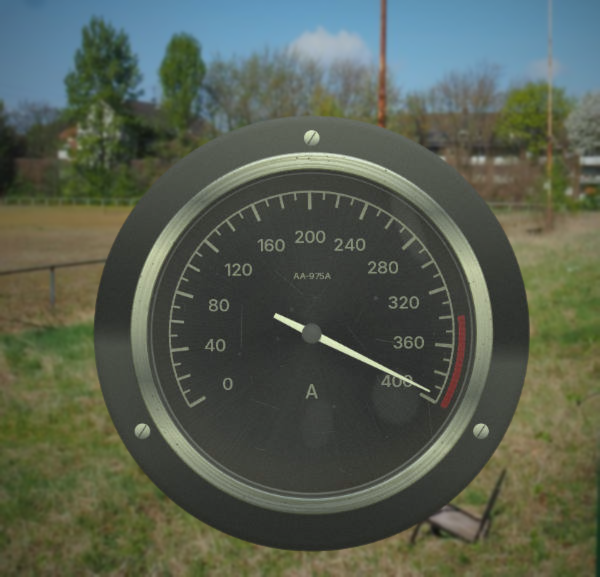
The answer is {"value": 395, "unit": "A"}
